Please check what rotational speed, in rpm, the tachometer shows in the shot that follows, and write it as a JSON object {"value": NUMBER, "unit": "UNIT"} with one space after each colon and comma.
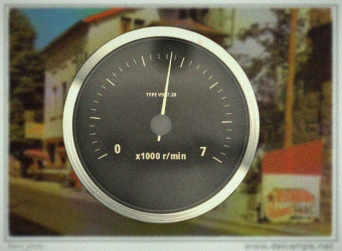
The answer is {"value": 3700, "unit": "rpm"}
